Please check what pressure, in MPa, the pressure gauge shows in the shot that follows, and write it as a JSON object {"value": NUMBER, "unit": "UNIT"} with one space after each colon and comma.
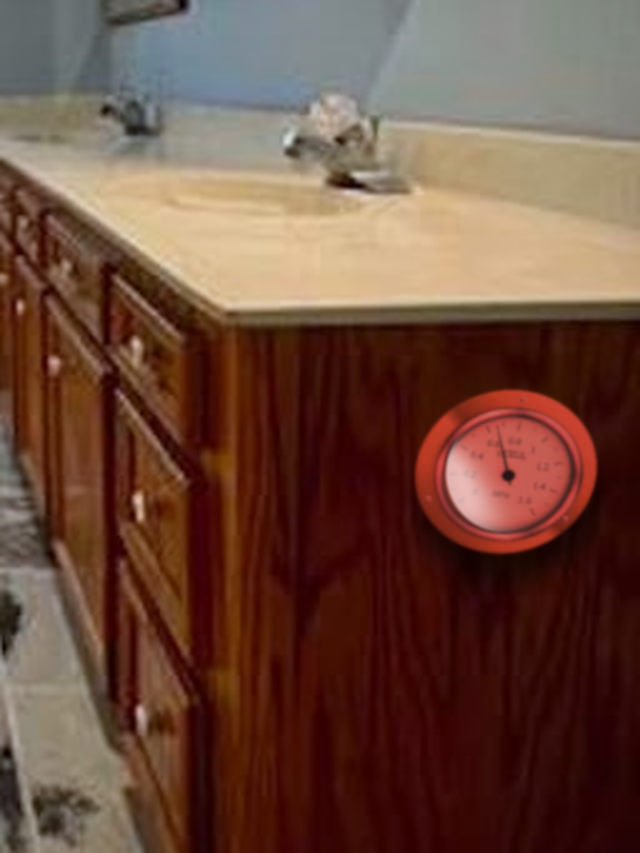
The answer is {"value": 0.65, "unit": "MPa"}
